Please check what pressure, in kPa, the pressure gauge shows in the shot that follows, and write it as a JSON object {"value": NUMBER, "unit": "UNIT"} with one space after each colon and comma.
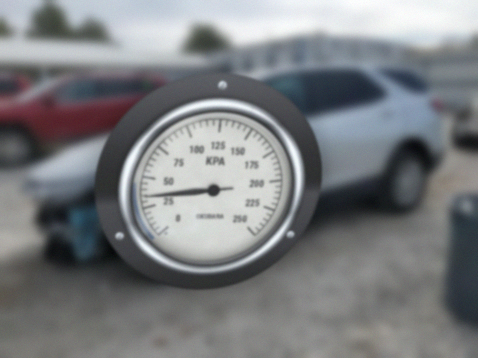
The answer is {"value": 35, "unit": "kPa"}
